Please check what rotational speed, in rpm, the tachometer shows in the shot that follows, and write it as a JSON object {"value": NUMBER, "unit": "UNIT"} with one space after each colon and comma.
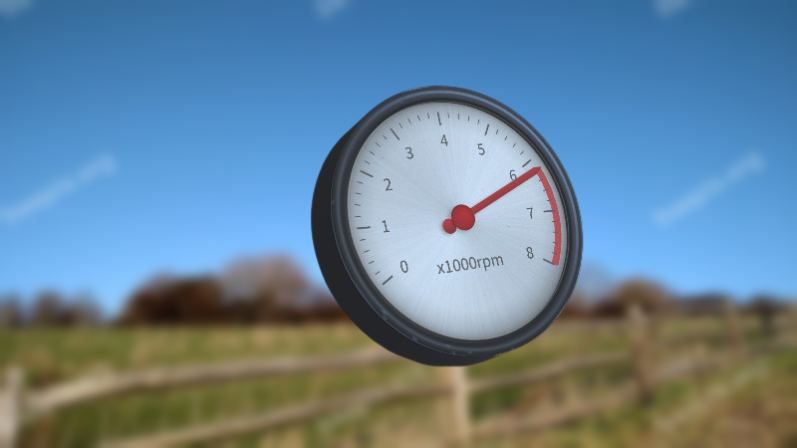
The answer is {"value": 6200, "unit": "rpm"}
